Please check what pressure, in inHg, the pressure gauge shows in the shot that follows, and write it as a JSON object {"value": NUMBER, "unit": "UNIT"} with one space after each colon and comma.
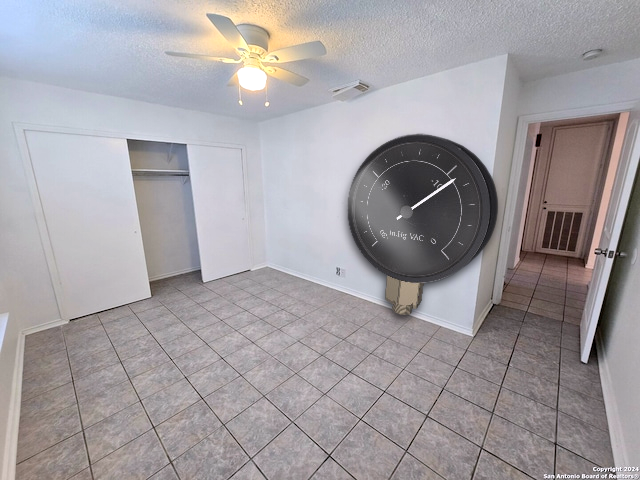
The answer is {"value": -9, "unit": "inHg"}
